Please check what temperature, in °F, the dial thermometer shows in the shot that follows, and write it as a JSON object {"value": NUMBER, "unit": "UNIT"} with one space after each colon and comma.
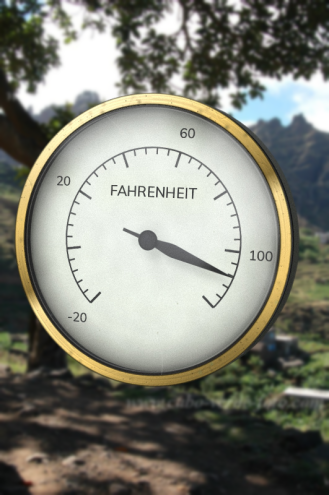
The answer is {"value": 108, "unit": "°F"}
